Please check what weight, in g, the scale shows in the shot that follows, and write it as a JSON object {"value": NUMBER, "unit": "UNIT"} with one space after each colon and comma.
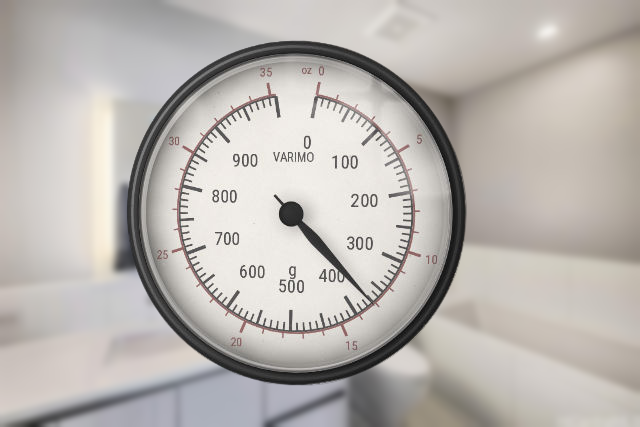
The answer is {"value": 370, "unit": "g"}
